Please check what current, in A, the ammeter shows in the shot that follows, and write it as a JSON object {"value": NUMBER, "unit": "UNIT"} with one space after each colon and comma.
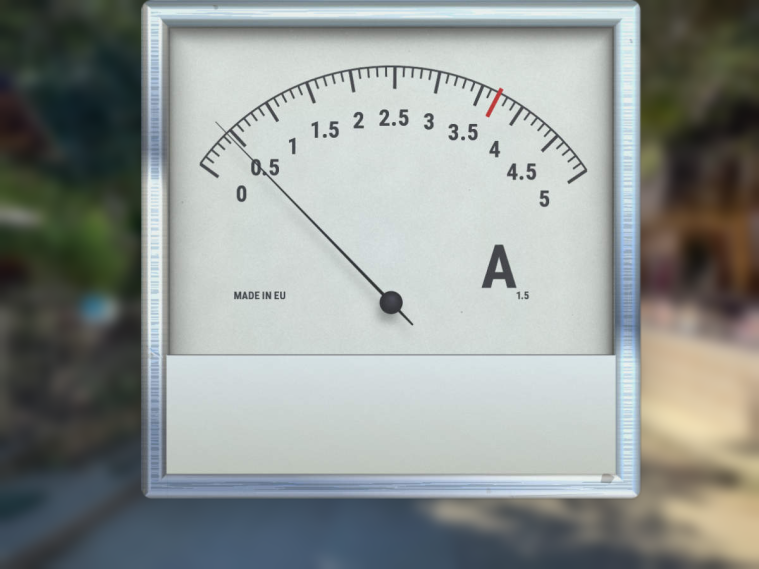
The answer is {"value": 0.45, "unit": "A"}
